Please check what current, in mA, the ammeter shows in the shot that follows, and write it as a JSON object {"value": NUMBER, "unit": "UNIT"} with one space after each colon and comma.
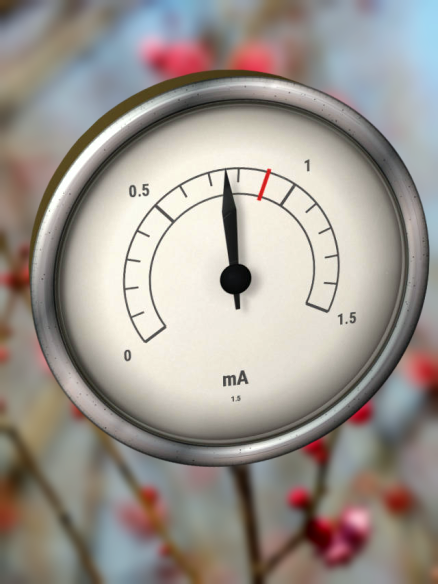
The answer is {"value": 0.75, "unit": "mA"}
